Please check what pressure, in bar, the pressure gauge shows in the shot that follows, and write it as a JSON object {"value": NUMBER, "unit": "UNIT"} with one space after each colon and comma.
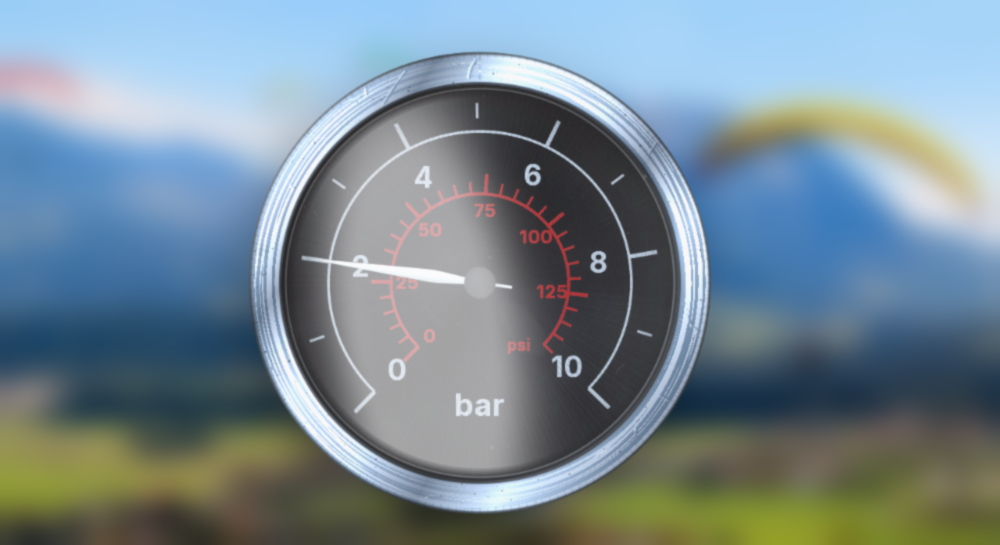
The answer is {"value": 2, "unit": "bar"}
